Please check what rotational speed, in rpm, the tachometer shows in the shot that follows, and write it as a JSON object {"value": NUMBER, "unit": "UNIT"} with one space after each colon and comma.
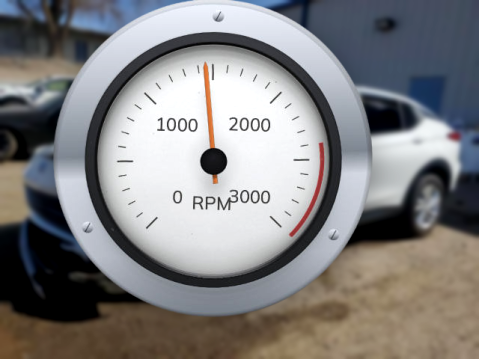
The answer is {"value": 1450, "unit": "rpm"}
